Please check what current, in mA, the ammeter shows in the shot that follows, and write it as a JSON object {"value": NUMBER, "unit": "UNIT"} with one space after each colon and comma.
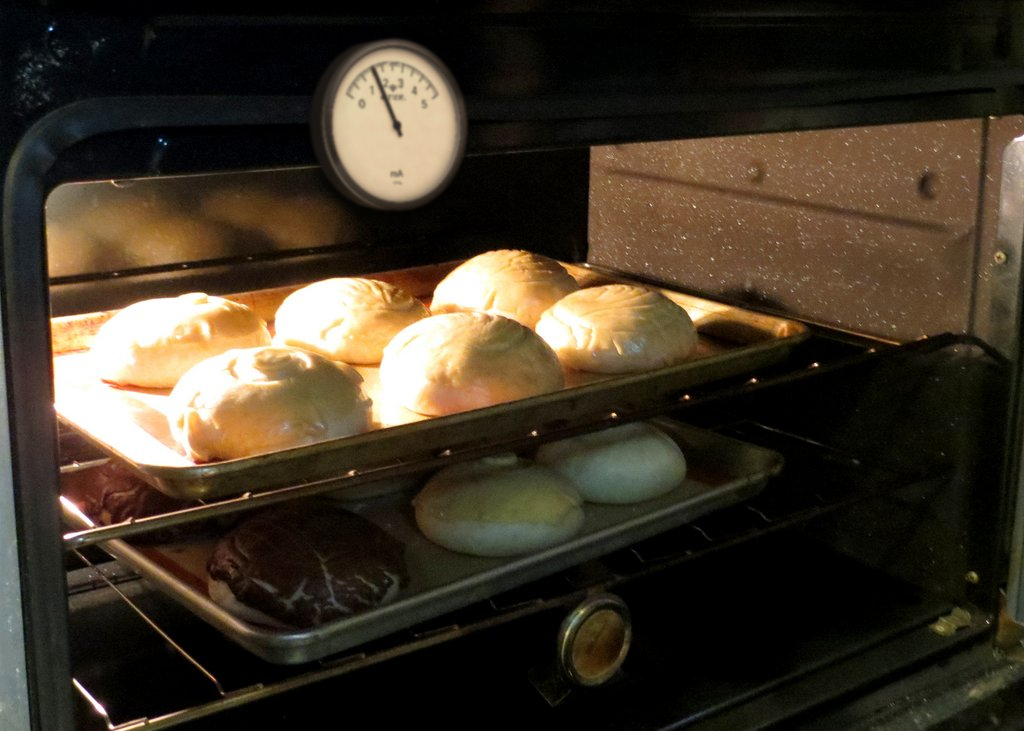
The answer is {"value": 1.5, "unit": "mA"}
